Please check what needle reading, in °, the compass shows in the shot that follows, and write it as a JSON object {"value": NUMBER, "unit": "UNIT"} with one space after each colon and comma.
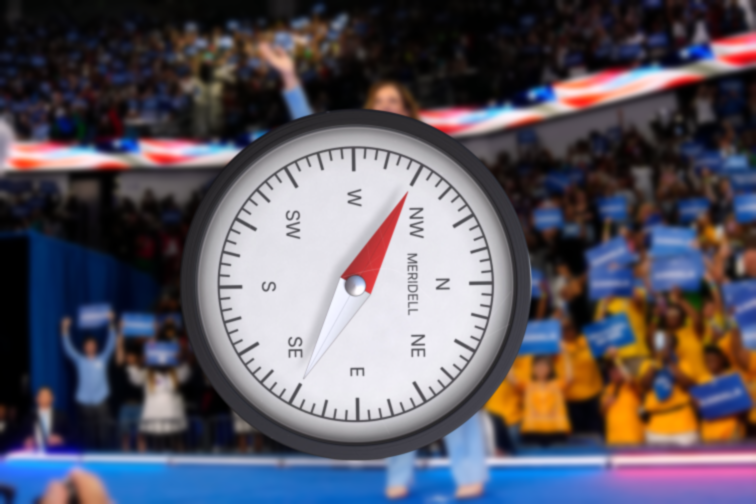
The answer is {"value": 300, "unit": "°"}
